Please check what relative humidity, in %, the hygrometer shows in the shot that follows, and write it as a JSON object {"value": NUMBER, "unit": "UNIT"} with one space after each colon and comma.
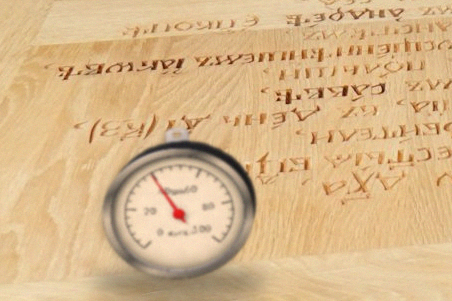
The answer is {"value": 40, "unit": "%"}
